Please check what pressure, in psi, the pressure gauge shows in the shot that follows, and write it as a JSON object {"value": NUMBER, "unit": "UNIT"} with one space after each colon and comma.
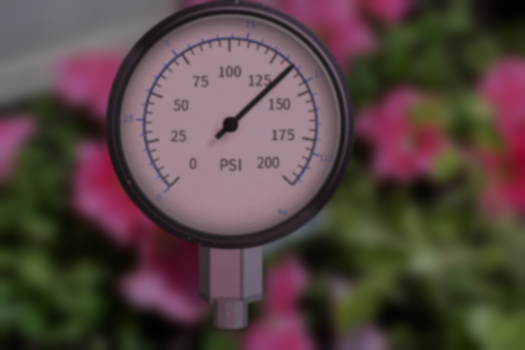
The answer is {"value": 135, "unit": "psi"}
